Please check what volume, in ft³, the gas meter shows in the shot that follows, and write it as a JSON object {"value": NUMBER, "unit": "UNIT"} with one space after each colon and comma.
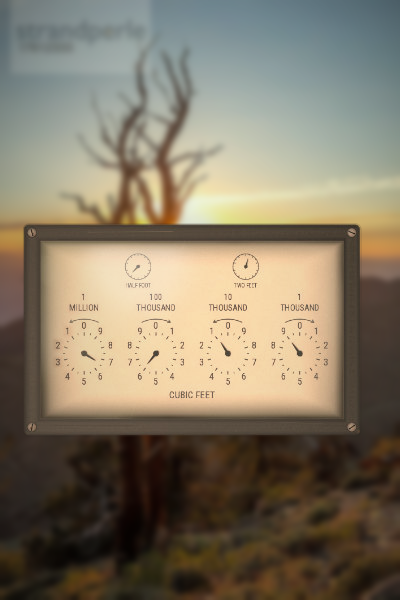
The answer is {"value": 660900, "unit": "ft³"}
